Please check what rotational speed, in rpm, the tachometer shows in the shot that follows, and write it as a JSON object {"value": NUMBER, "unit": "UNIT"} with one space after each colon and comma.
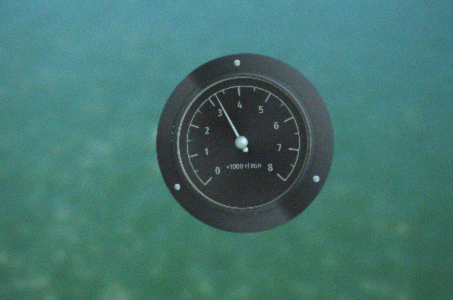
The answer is {"value": 3250, "unit": "rpm"}
